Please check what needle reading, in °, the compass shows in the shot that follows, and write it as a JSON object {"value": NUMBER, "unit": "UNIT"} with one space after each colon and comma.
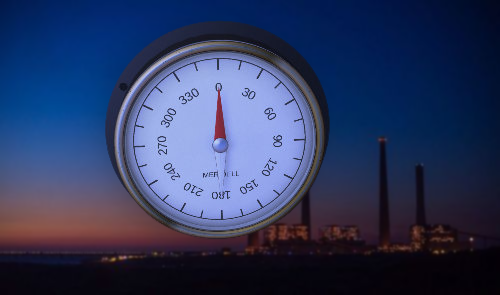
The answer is {"value": 0, "unit": "°"}
